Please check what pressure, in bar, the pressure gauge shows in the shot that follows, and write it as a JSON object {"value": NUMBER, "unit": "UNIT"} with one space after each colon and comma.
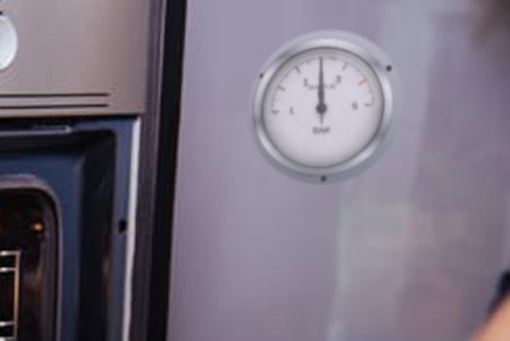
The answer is {"value": 2, "unit": "bar"}
